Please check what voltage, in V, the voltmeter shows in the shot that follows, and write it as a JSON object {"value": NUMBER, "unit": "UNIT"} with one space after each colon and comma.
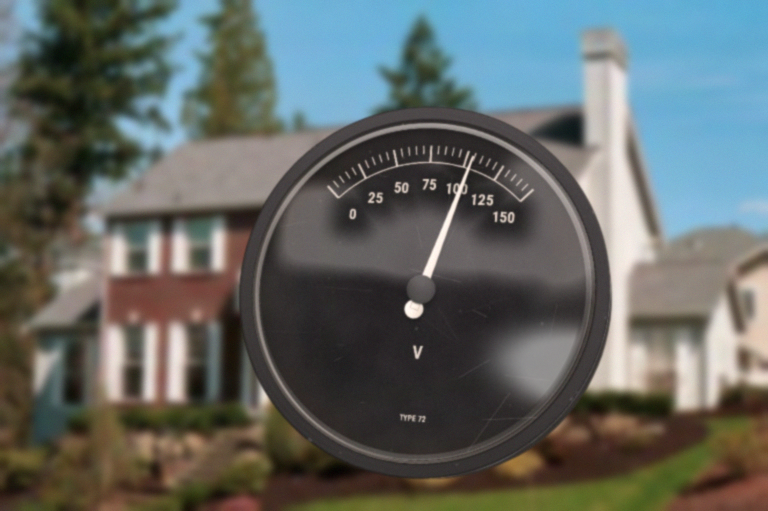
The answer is {"value": 105, "unit": "V"}
